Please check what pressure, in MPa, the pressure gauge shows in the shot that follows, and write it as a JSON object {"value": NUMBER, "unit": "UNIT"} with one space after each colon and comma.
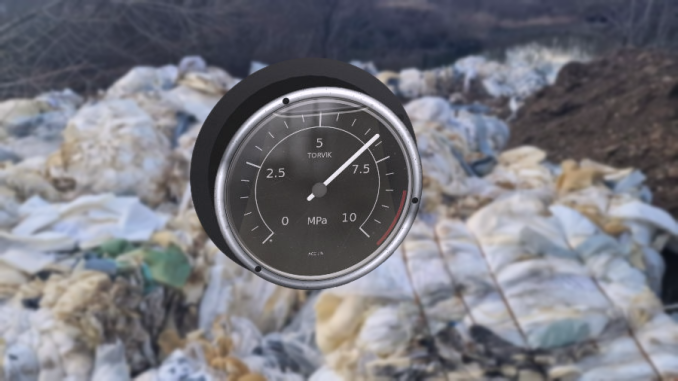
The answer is {"value": 6.75, "unit": "MPa"}
